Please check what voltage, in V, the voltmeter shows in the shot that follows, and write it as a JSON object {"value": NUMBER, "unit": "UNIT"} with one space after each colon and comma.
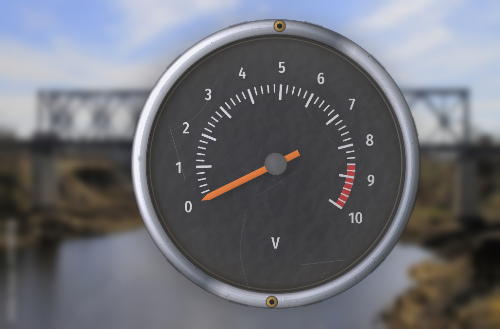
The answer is {"value": 0, "unit": "V"}
